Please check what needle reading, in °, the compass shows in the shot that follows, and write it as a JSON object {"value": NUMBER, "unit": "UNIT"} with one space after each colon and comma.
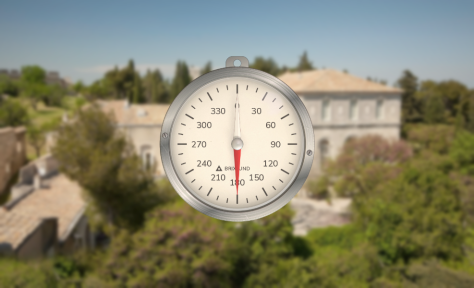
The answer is {"value": 180, "unit": "°"}
